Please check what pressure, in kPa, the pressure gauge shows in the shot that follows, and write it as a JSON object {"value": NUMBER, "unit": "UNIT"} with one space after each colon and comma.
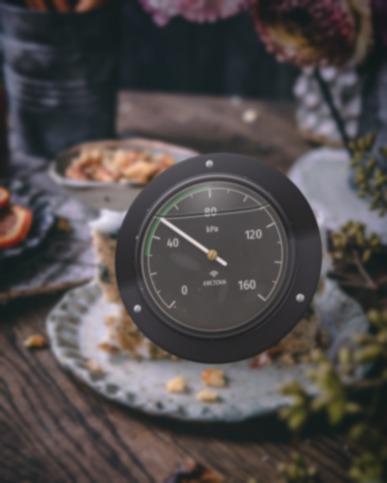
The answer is {"value": 50, "unit": "kPa"}
